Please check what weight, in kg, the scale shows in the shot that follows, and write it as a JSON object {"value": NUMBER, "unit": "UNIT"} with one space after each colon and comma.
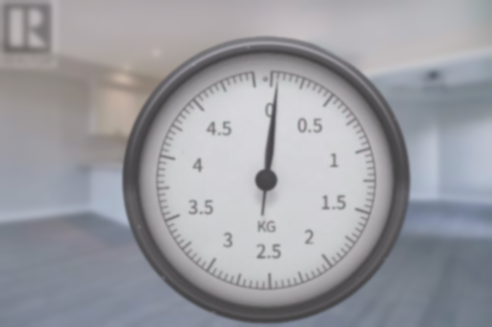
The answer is {"value": 0.05, "unit": "kg"}
